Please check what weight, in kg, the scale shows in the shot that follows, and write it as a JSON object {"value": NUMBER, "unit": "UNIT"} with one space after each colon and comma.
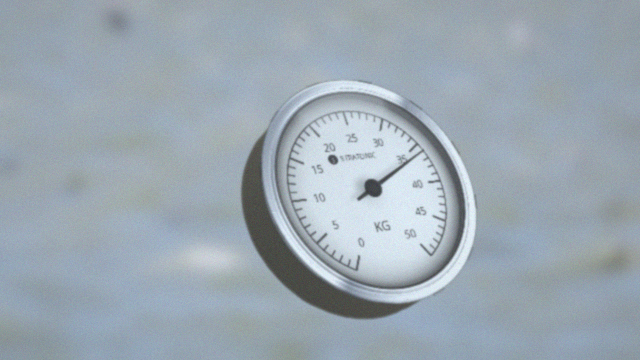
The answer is {"value": 36, "unit": "kg"}
